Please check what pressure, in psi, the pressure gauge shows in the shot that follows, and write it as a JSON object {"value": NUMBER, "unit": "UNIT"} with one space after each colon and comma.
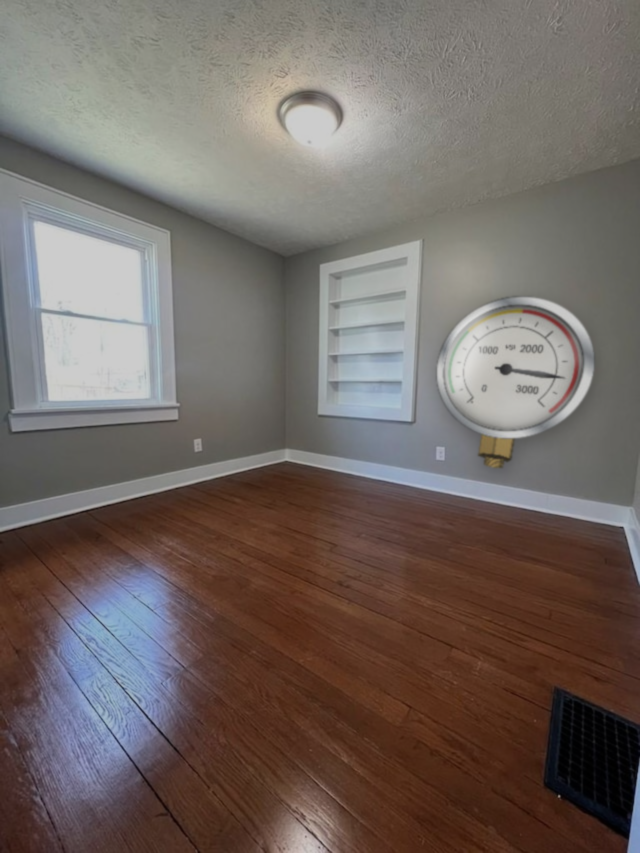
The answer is {"value": 2600, "unit": "psi"}
